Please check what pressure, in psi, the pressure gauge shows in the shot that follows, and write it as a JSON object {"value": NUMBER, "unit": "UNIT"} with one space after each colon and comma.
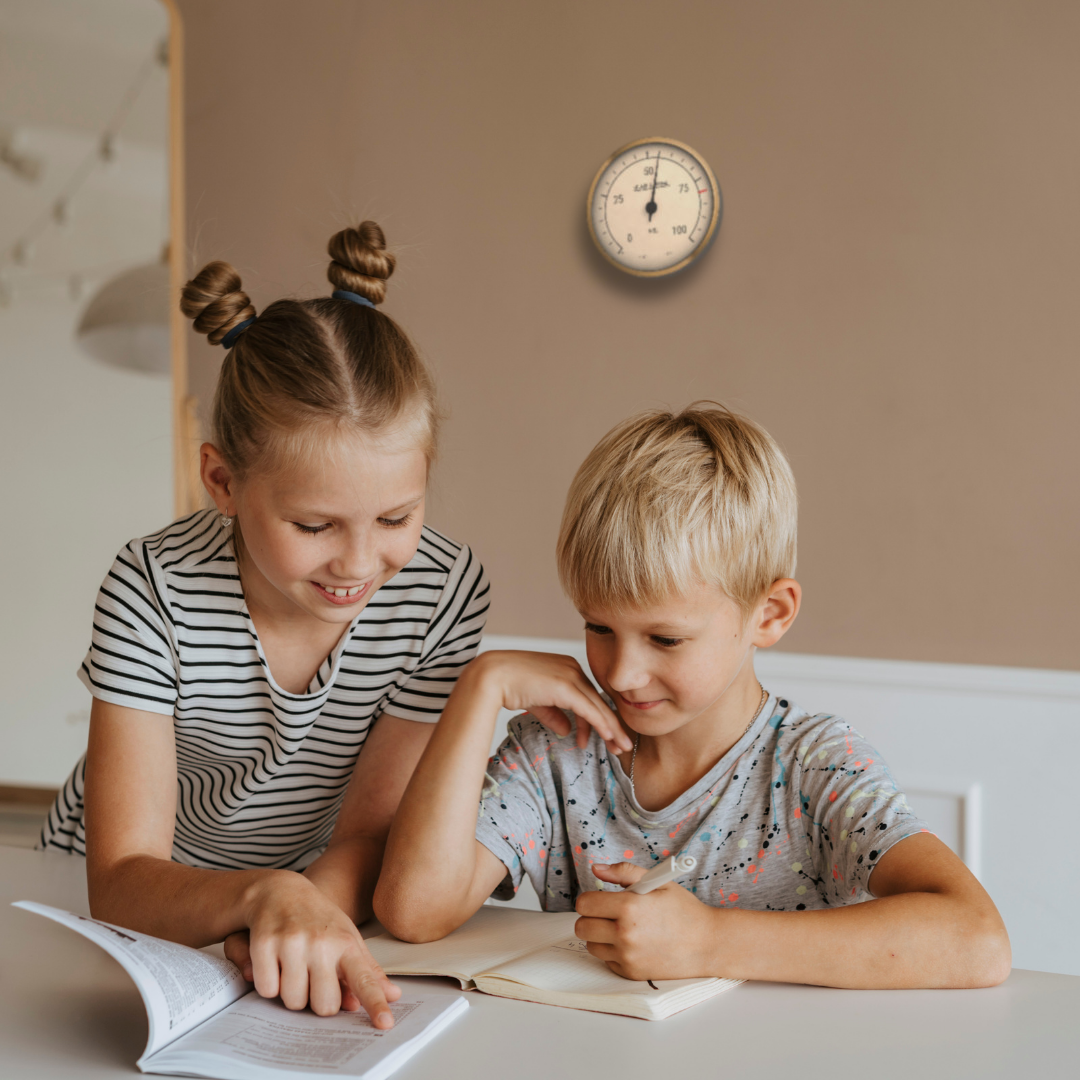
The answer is {"value": 55, "unit": "psi"}
